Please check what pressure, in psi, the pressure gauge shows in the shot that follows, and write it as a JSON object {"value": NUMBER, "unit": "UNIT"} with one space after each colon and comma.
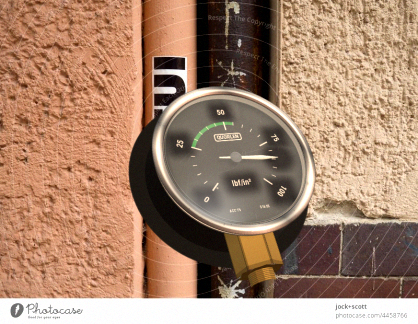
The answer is {"value": 85, "unit": "psi"}
